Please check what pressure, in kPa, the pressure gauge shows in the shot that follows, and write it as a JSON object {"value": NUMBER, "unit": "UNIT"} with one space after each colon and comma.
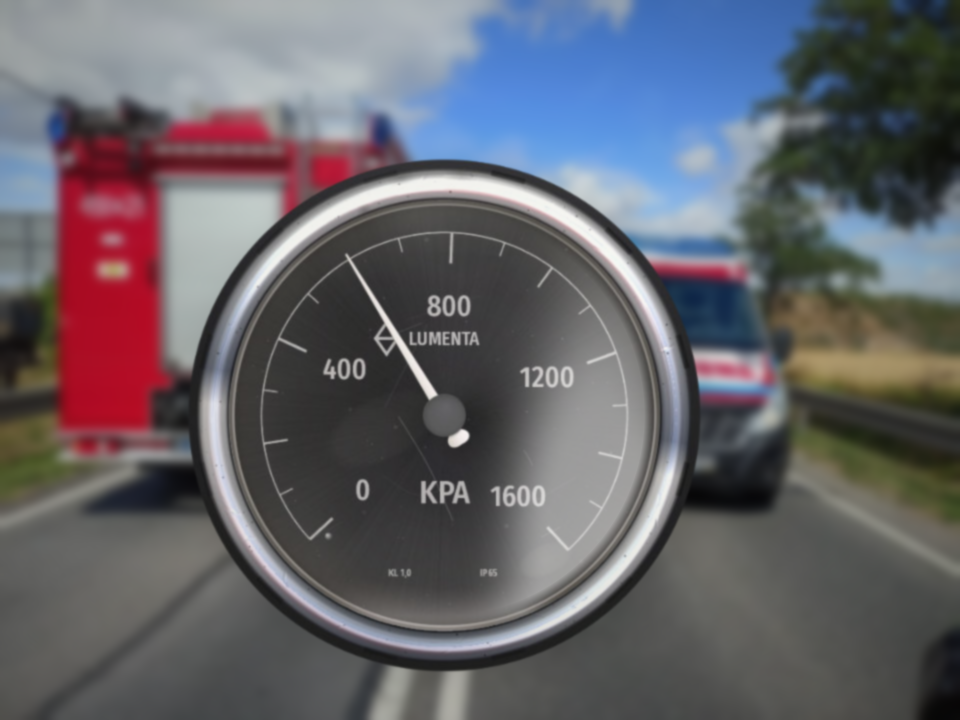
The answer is {"value": 600, "unit": "kPa"}
